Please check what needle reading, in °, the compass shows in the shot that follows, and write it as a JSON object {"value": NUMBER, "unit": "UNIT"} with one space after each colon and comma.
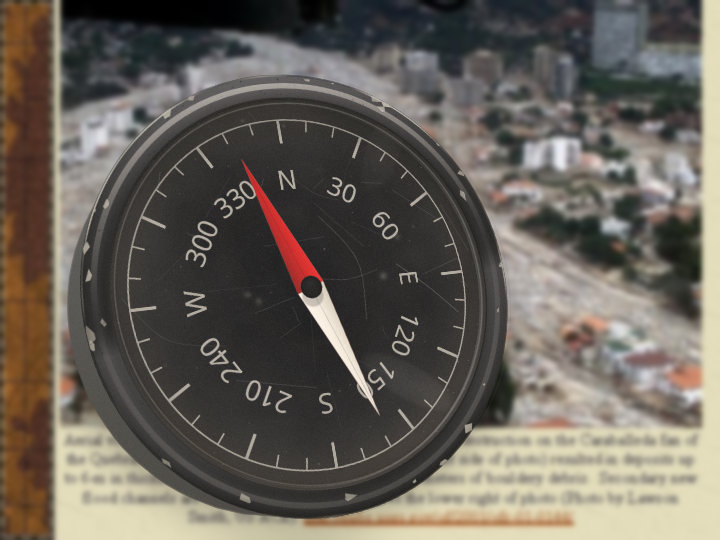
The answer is {"value": 340, "unit": "°"}
